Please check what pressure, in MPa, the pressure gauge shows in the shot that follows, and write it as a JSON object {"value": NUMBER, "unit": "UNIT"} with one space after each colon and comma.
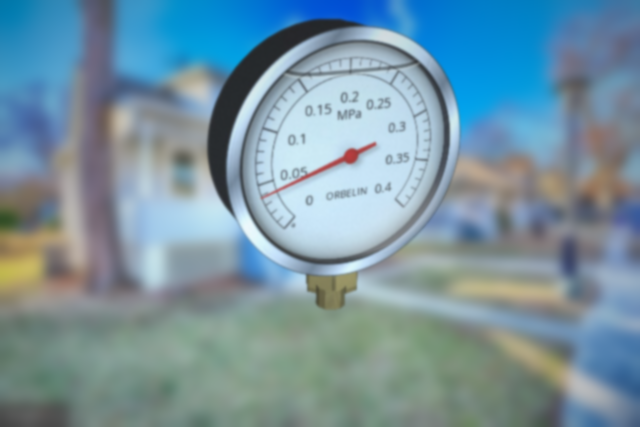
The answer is {"value": 0.04, "unit": "MPa"}
